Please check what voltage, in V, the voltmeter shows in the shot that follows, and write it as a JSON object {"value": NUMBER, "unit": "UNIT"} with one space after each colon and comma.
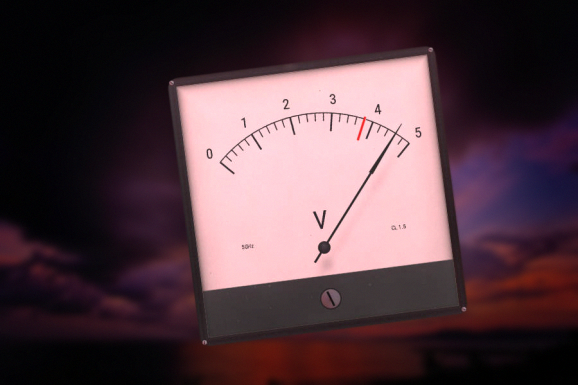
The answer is {"value": 4.6, "unit": "V"}
